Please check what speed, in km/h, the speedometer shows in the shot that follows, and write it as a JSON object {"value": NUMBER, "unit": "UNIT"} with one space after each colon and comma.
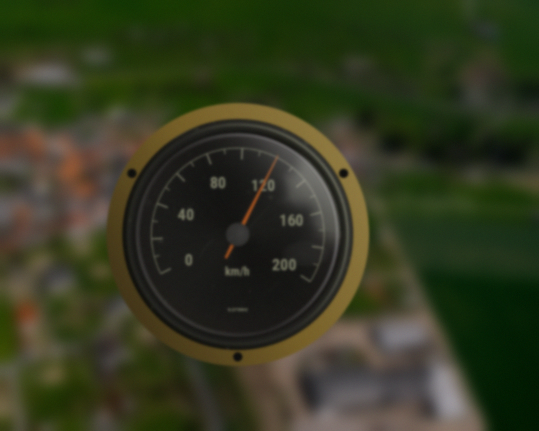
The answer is {"value": 120, "unit": "km/h"}
